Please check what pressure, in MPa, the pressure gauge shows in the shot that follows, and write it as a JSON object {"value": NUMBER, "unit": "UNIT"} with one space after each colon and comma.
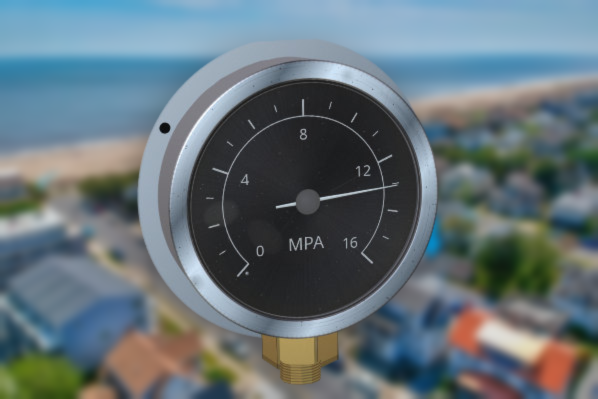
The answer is {"value": 13, "unit": "MPa"}
